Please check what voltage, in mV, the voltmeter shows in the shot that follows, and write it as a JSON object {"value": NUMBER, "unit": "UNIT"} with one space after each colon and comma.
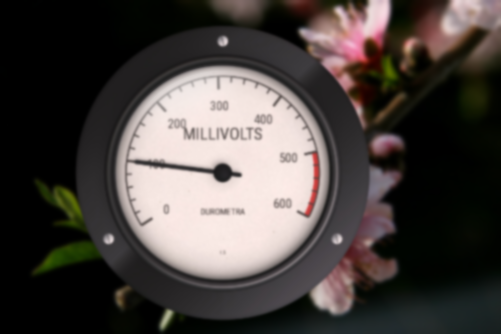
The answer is {"value": 100, "unit": "mV"}
